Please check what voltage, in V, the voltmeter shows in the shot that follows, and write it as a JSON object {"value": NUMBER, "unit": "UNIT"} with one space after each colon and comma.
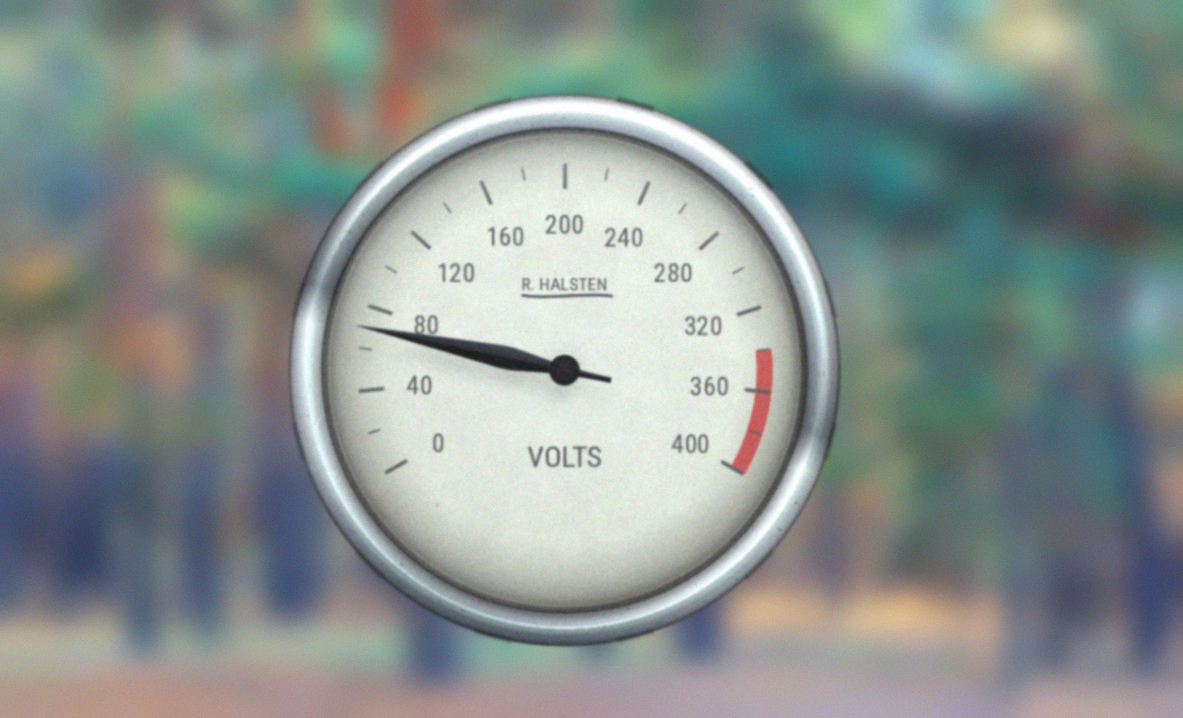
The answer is {"value": 70, "unit": "V"}
